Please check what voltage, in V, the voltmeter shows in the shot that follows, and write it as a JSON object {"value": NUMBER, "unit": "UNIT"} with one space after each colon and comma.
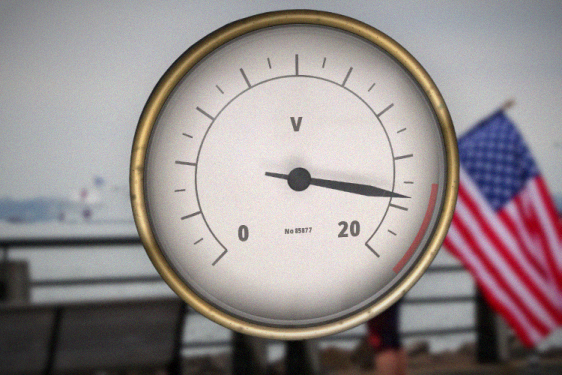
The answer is {"value": 17.5, "unit": "V"}
